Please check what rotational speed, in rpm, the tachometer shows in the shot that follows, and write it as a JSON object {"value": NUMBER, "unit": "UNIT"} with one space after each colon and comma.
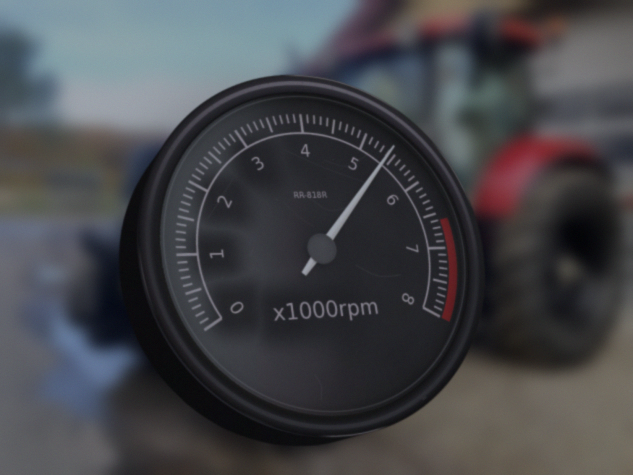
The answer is {"value": 5400, "unit": "rpm"}
